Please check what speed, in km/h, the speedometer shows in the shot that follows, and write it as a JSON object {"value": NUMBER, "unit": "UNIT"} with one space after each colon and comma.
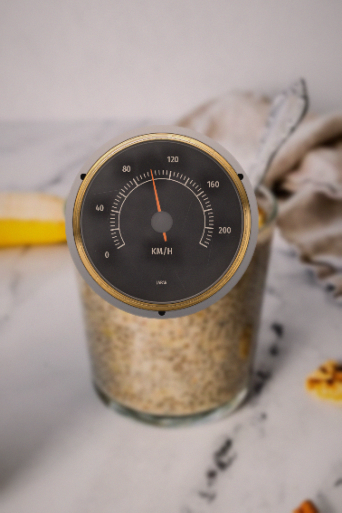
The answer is {"value": 100, "unit": "km/h"}
